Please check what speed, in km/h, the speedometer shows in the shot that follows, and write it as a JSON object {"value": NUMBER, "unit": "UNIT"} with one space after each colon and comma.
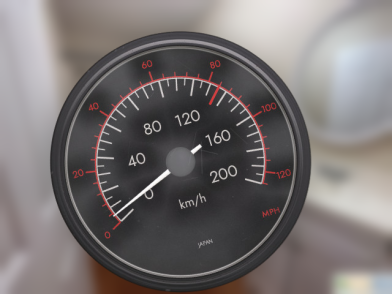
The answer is {"value": 5, "unit": "km/h"}
